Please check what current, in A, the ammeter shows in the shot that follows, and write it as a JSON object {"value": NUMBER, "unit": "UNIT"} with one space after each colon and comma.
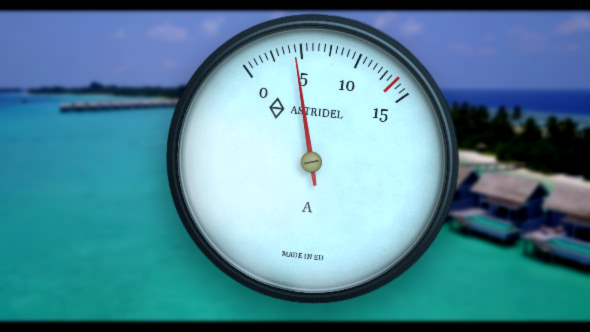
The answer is {"value": 4.5, "unit": "A"}
